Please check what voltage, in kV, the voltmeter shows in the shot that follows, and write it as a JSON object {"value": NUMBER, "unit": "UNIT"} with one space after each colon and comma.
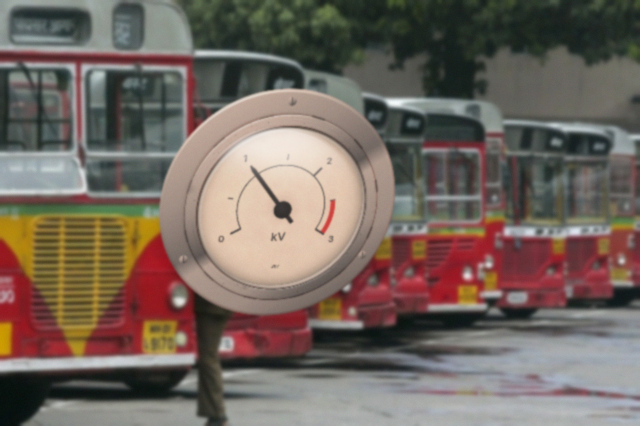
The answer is {"value": 1, "unit": "kV"}
